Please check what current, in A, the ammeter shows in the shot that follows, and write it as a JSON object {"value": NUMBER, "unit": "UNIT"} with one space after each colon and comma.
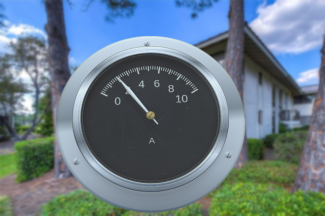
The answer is {"value": 2, "unit": "A"}
